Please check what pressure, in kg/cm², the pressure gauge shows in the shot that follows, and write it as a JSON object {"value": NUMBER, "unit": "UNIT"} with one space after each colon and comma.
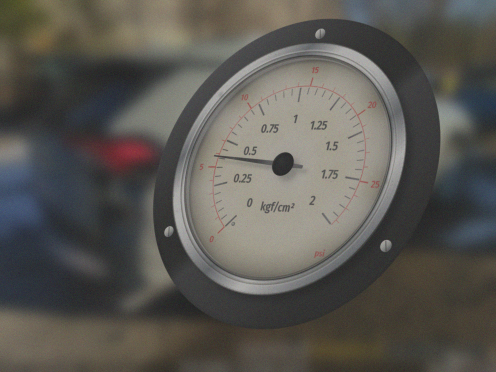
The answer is {"value": 0.4, "unit": "kg/cm²"}
